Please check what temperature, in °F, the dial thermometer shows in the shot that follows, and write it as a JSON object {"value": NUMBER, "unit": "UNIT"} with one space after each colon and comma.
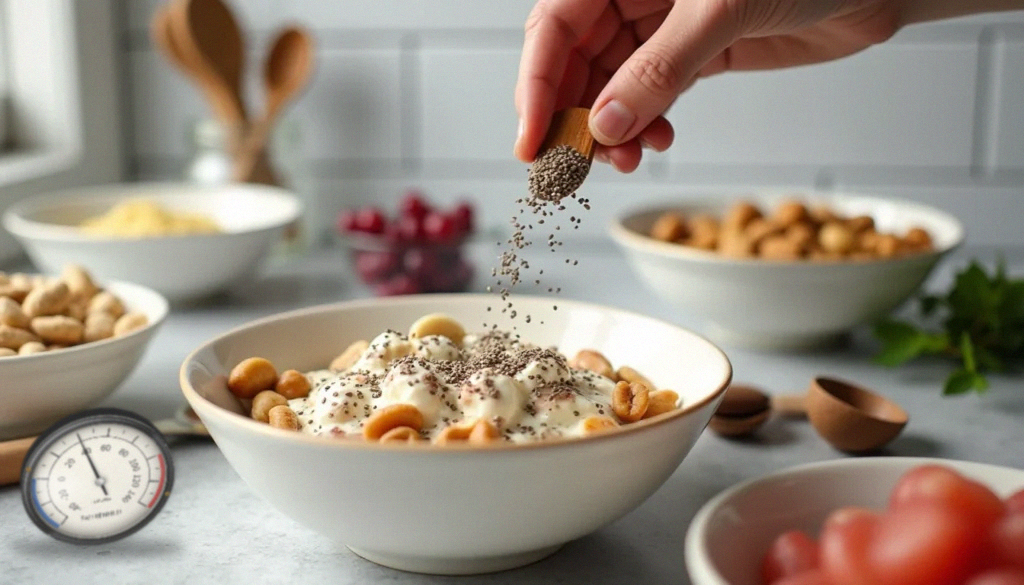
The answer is {"value": 40, "unit": "°F"}
